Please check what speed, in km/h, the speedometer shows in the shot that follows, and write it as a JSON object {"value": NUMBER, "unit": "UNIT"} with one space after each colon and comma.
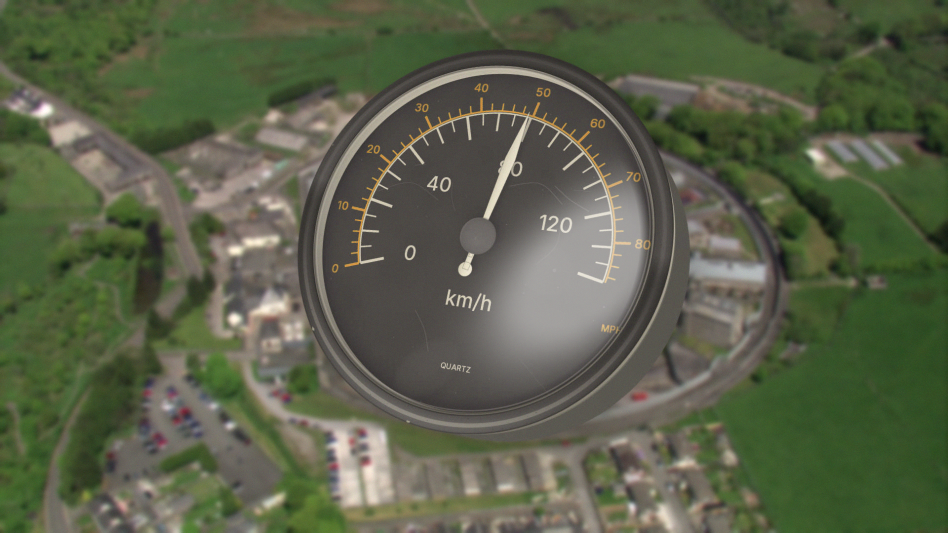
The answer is {"value": 80, "unit": "km/h"}
